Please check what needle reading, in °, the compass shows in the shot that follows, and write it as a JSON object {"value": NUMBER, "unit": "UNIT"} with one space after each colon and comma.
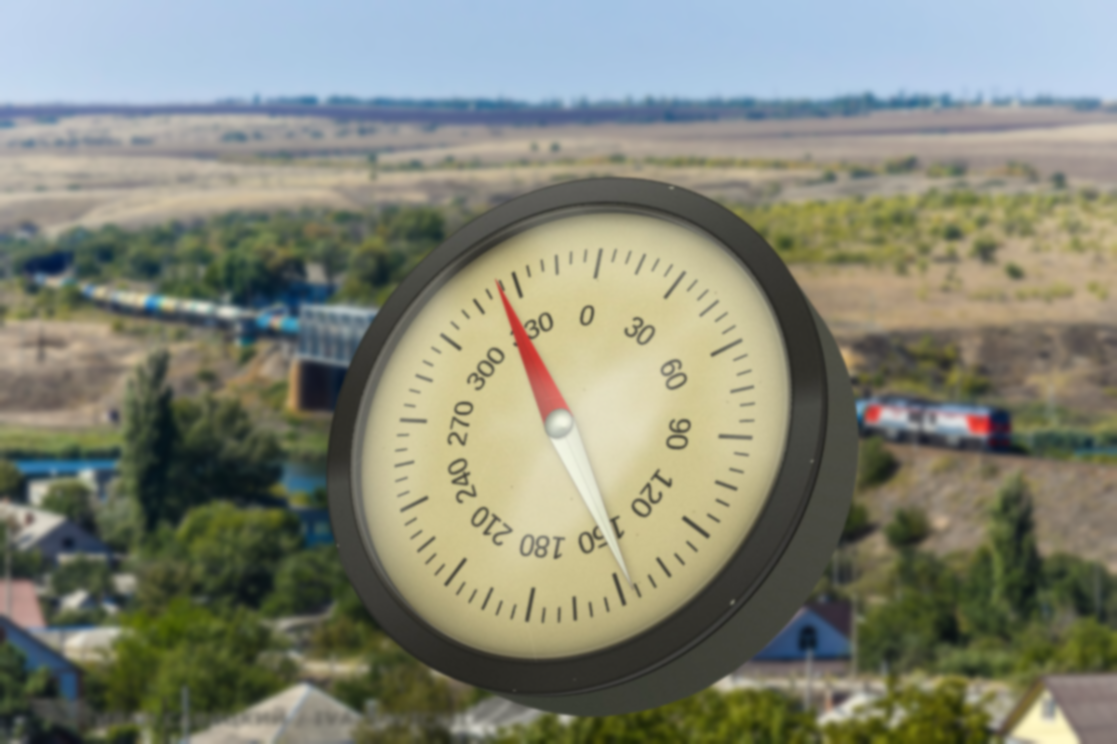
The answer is {"value": 325, "unit": "°"}
